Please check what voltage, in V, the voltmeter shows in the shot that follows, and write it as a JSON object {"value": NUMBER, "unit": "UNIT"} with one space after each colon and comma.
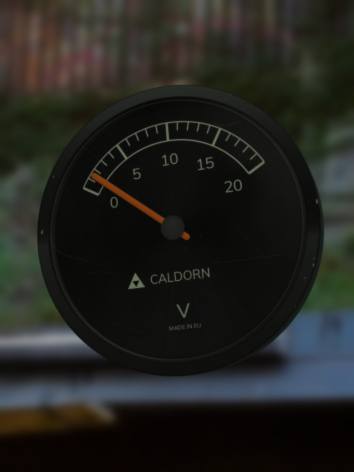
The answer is {"value": 1.5, "unit": "V"}
